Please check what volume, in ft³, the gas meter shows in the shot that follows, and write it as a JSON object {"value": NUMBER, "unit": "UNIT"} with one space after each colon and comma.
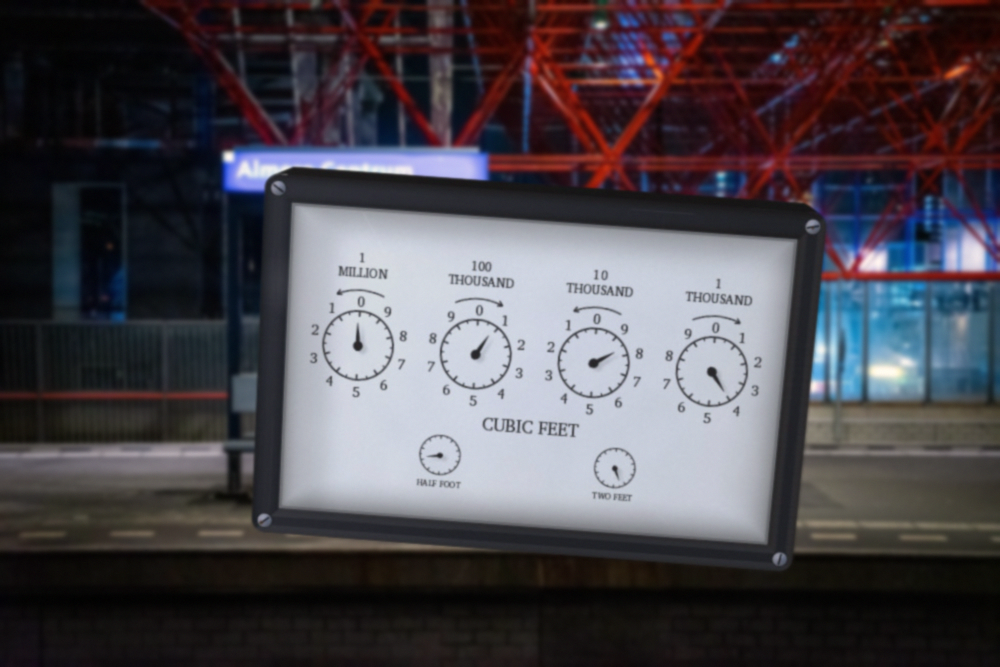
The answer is {"value": 8400, "unit": "ft³"}
